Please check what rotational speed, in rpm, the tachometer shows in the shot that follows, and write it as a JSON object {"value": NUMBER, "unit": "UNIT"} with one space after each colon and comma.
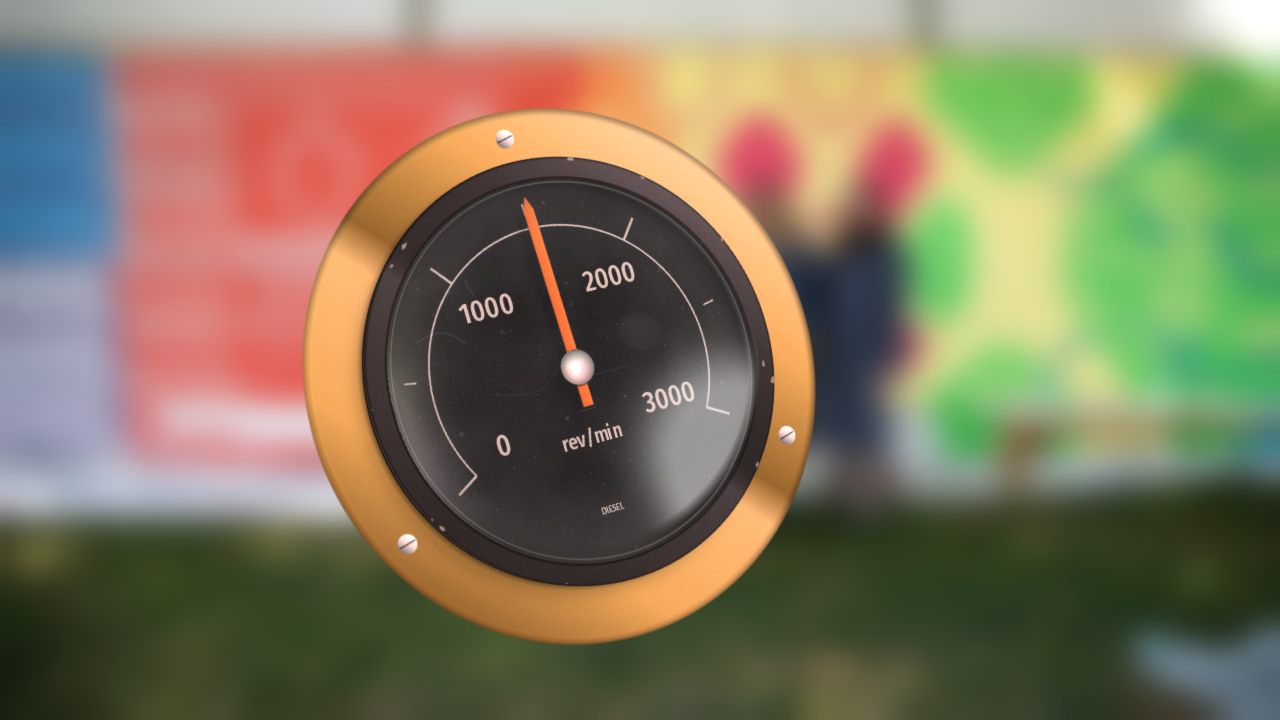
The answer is {"value": 1500, "unit": "rpm"}
